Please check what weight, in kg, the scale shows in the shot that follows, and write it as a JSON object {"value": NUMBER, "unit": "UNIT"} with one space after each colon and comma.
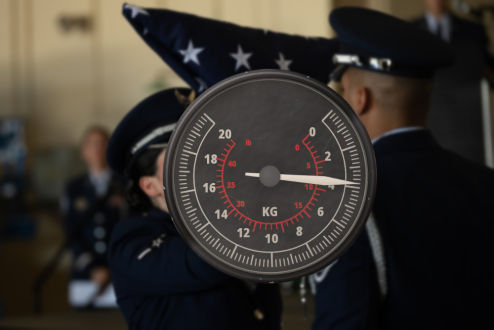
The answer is {"value": 3.8, "unit": "kg"}
